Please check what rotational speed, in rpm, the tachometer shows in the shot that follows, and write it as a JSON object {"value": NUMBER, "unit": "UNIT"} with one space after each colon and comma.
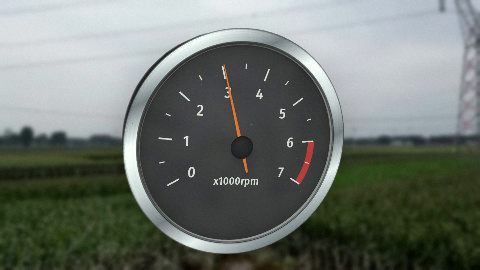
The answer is {"value": 3000, "unit": "rpm"}
